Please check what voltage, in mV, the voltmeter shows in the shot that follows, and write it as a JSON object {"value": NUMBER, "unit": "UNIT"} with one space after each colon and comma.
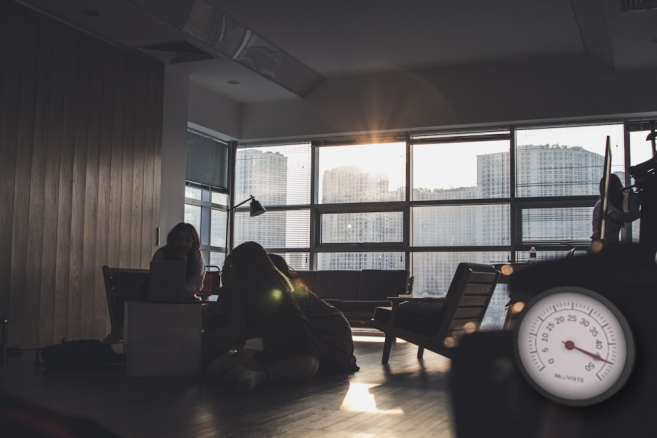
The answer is {"value": 45, "unit": "mV"}
